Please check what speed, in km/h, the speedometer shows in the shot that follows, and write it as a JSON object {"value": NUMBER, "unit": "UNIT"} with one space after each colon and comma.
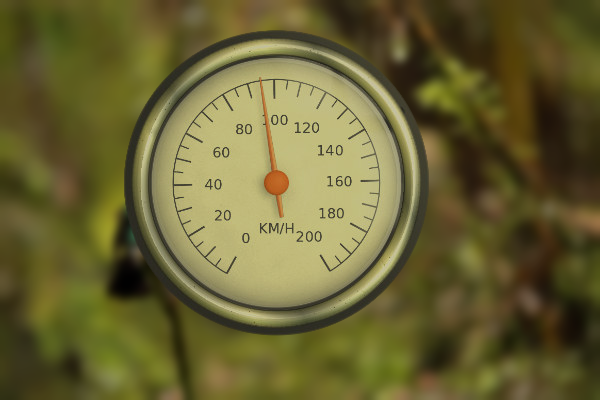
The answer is {"value": 95, "unit": "km/h"}
